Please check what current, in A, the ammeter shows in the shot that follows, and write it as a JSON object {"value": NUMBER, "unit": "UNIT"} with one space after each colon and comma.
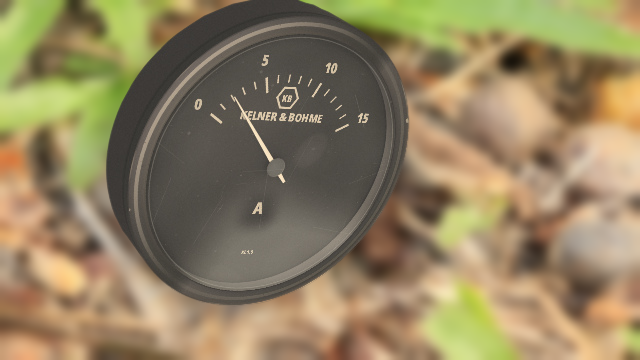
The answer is {"value": 2, "unit": "A"}
